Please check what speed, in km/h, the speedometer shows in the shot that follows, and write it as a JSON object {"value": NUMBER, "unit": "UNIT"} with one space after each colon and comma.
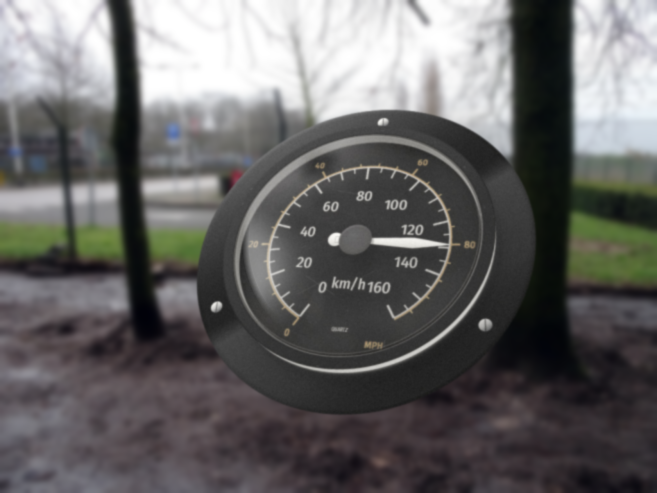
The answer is {"value": 130, "unit": "km/h"}
